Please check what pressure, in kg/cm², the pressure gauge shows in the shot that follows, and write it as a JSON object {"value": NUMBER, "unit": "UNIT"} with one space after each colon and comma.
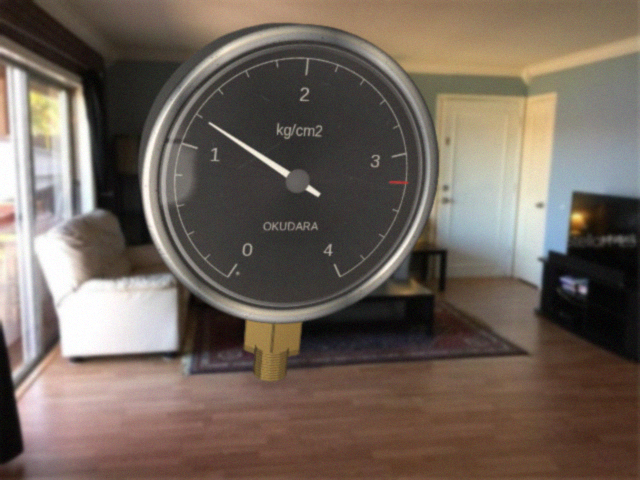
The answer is {"value": 1.2, "unit": "kg/cm²"}
